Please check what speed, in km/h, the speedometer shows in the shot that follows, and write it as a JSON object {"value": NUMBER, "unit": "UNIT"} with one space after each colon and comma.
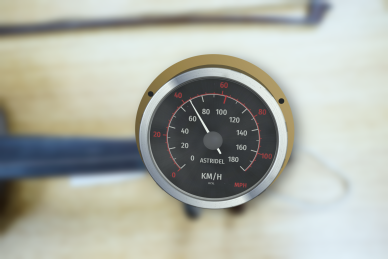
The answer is {"value": 70, "unit": "km/h"}
